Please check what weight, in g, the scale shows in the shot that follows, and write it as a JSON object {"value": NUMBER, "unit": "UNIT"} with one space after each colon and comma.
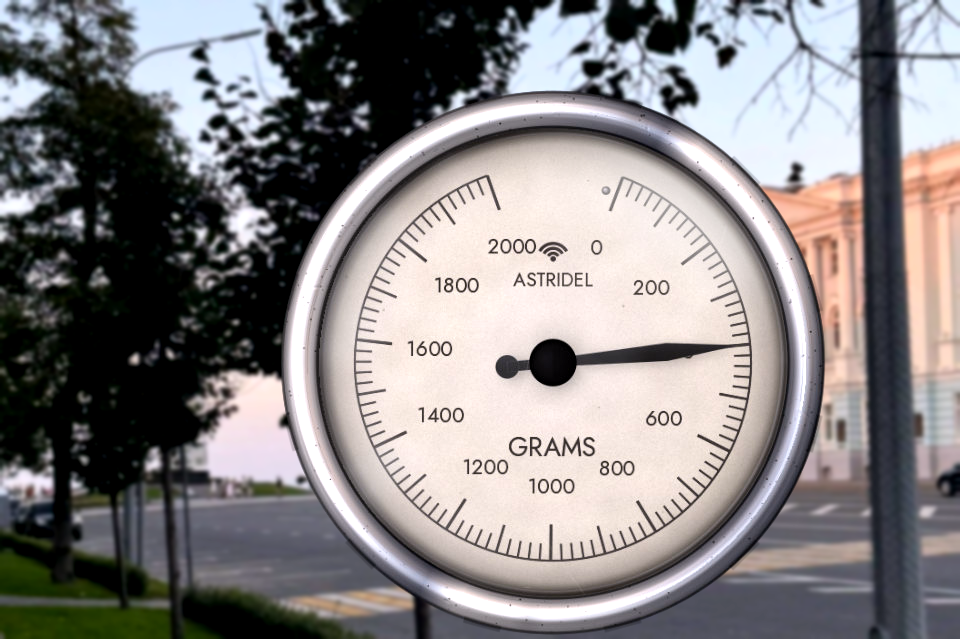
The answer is {"value": 400, "unit": "g"}
